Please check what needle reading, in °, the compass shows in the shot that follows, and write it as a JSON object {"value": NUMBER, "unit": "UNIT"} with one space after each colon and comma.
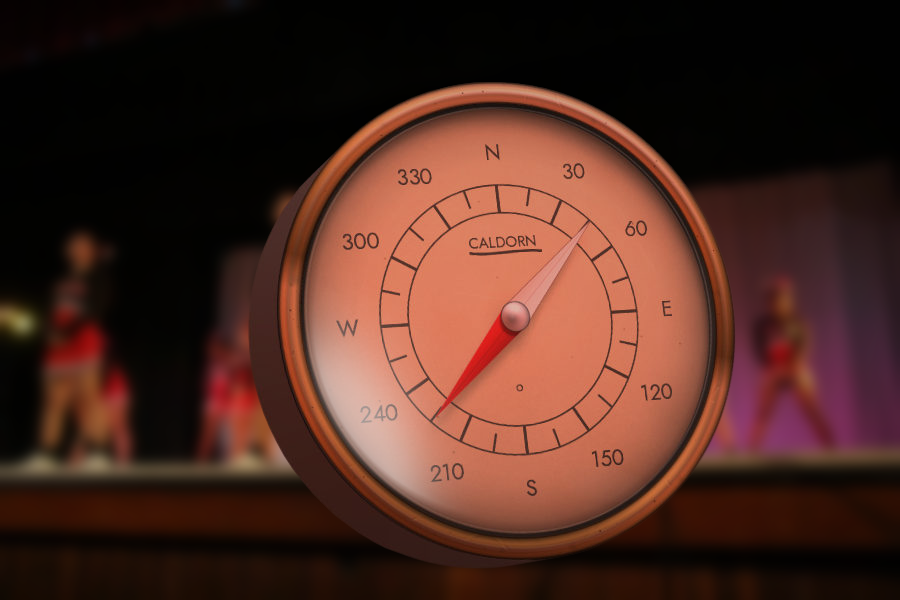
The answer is {"value": 225, "unit": "°"}
